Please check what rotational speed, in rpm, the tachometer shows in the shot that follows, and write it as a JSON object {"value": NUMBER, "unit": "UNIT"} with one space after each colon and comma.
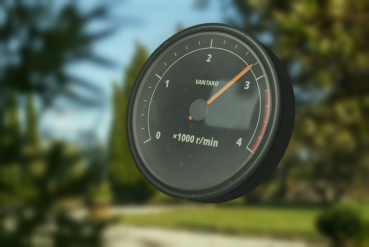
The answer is {"value": 2800, "unit": "rpm"}
